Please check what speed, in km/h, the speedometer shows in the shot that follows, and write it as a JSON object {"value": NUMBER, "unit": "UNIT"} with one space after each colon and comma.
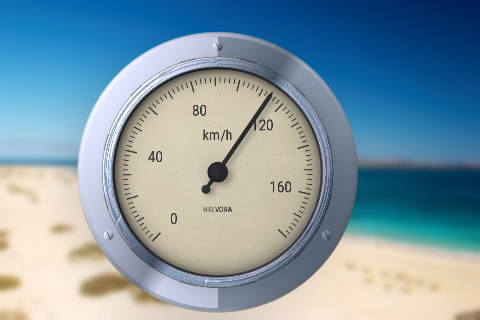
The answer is {"value": 114, "unit": "km/h"}
